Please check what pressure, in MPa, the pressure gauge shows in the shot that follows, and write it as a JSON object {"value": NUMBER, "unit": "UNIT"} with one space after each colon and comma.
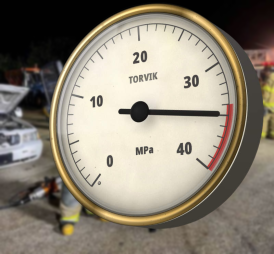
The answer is {"value": 35, "unit": "MPa"}
